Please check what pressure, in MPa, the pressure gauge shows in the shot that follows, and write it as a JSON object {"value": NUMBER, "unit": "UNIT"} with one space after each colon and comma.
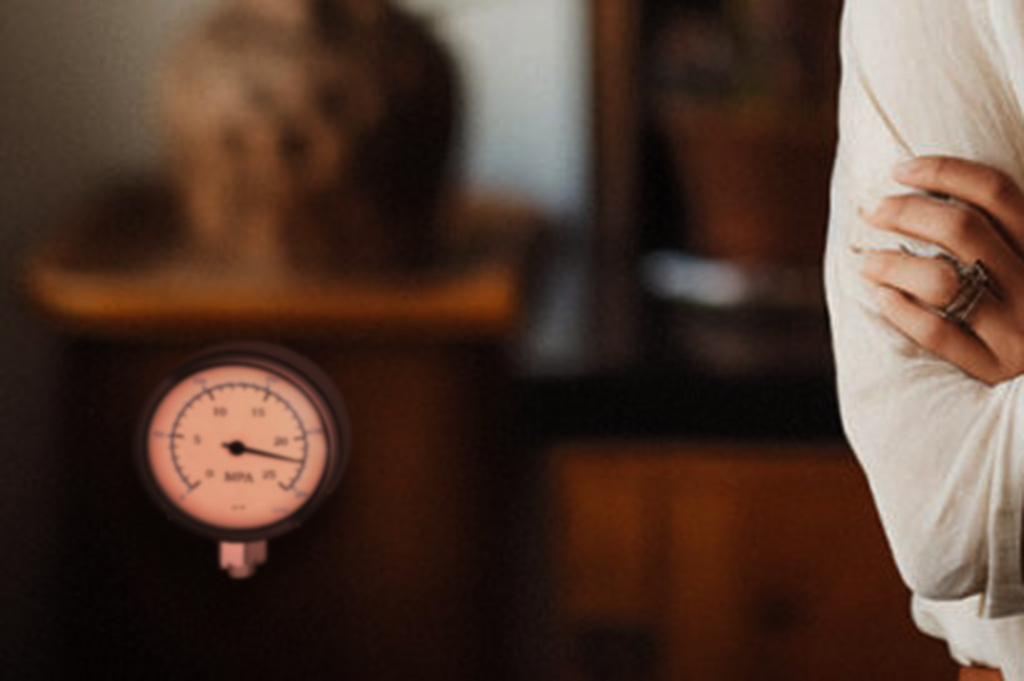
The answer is {"value": 22, "unit": "MPa"}
